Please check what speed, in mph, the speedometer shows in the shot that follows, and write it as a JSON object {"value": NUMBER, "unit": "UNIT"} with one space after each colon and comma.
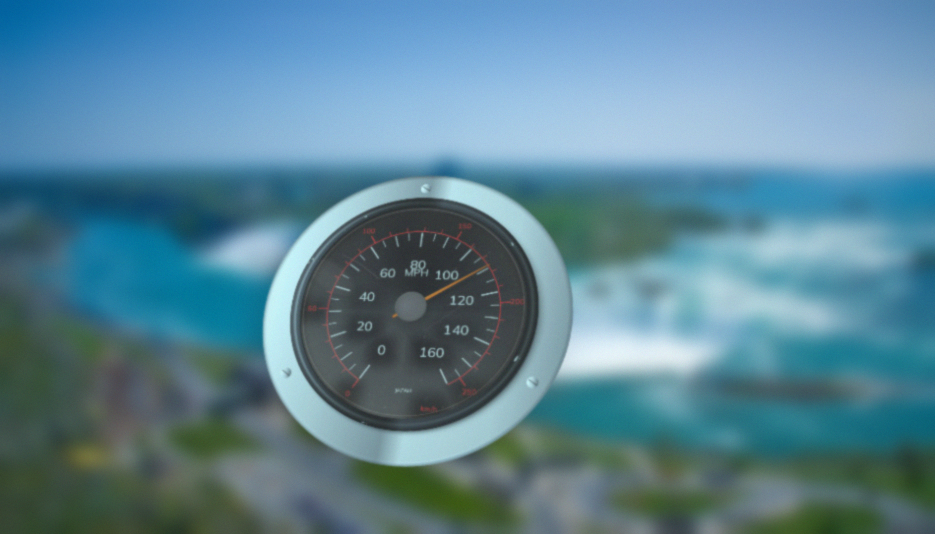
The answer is {"value": 110, "unit": "mph"}
